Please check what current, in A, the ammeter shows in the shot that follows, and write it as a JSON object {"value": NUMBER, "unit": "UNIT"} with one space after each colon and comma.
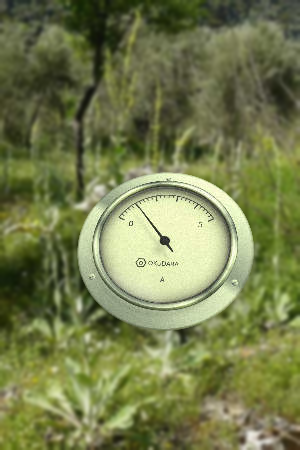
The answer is {"value": 1, "unit": "A"}
